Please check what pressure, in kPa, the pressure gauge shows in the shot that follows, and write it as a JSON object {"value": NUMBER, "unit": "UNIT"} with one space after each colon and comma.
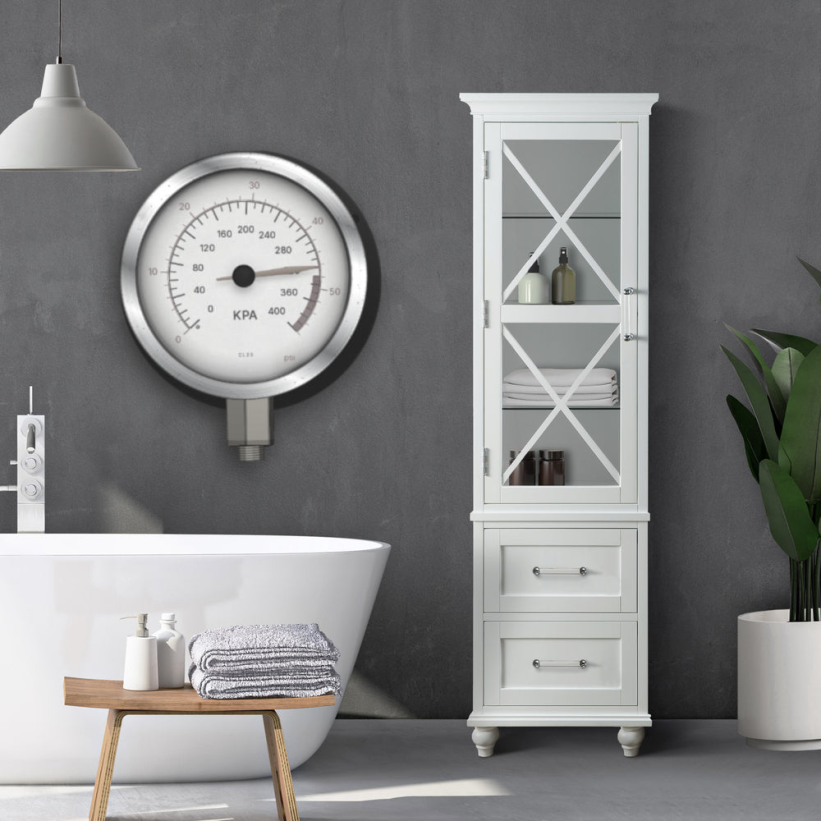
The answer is {"value": 320, "unit": "kPa"}
